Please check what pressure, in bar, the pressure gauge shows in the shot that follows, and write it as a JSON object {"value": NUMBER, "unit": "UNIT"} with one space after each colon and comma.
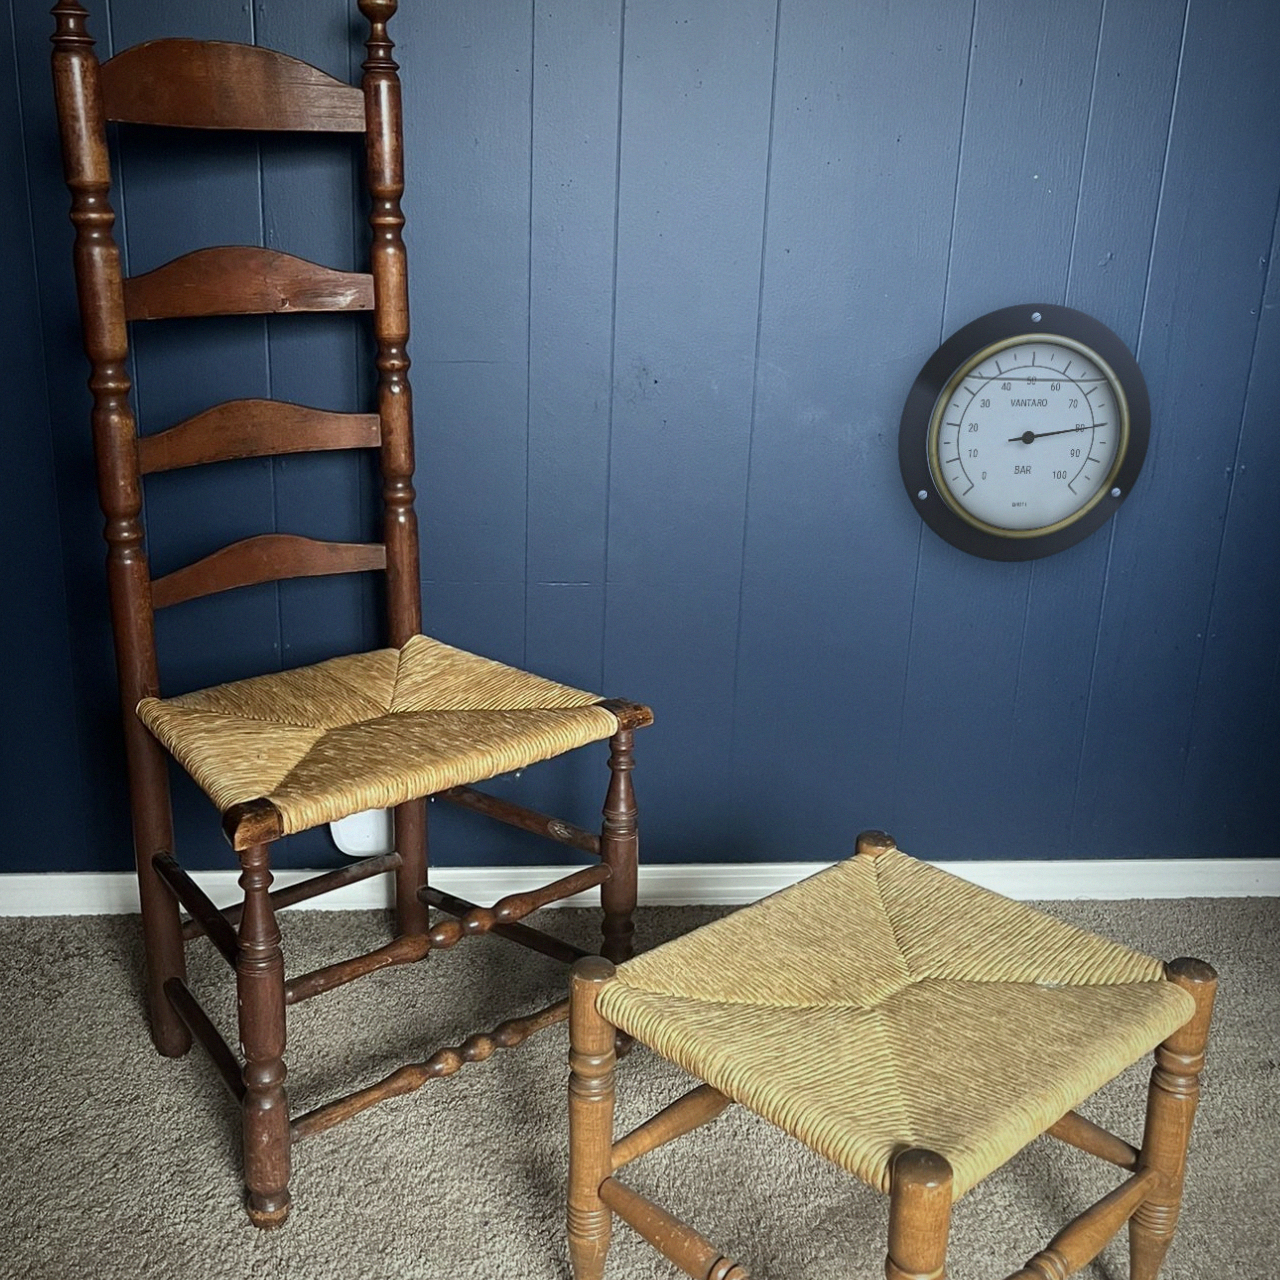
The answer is {"value": 80, "unit": "bar"}
